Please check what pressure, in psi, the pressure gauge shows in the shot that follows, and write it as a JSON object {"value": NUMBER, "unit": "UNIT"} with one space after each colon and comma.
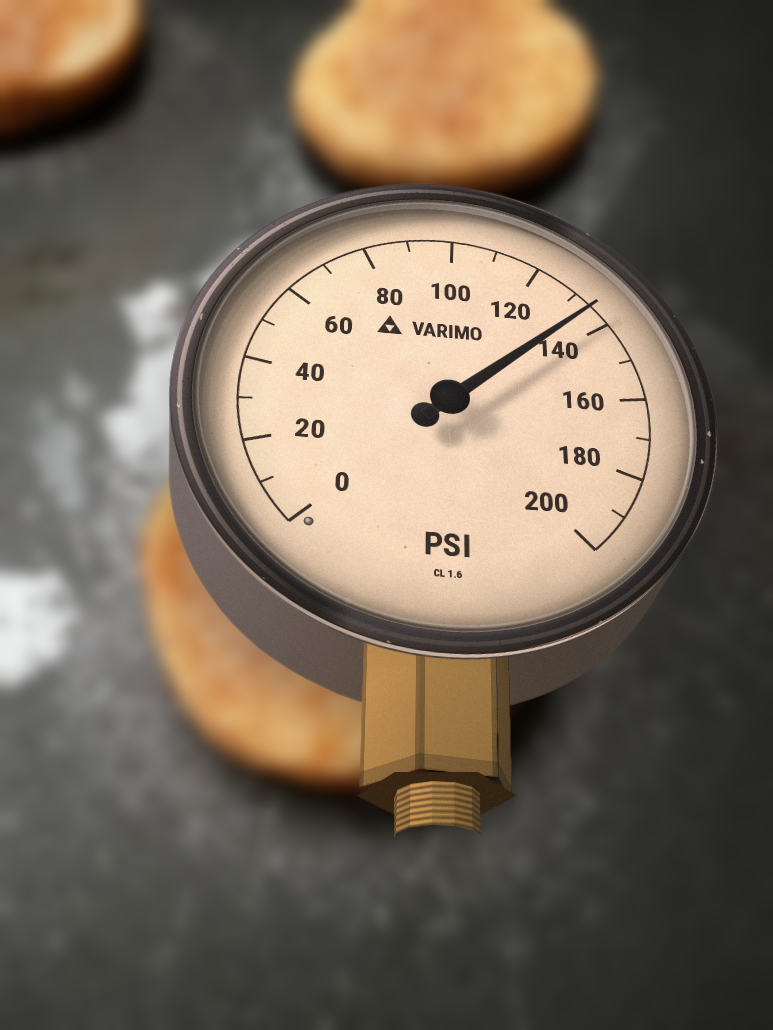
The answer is {"value": 135, "unit": "psi"}
